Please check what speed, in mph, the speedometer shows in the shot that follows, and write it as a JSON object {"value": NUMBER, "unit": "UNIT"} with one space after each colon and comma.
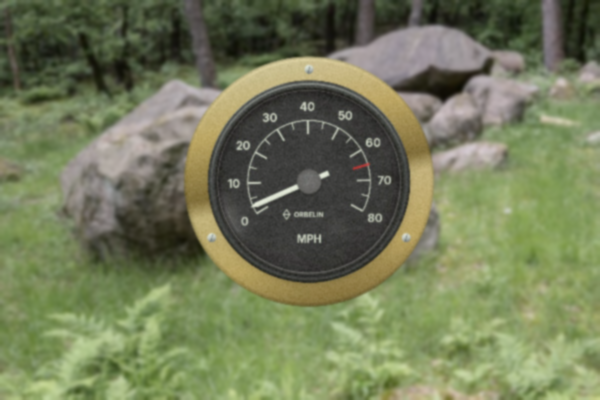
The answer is {"value": 2.5, "unit": "mph"}
